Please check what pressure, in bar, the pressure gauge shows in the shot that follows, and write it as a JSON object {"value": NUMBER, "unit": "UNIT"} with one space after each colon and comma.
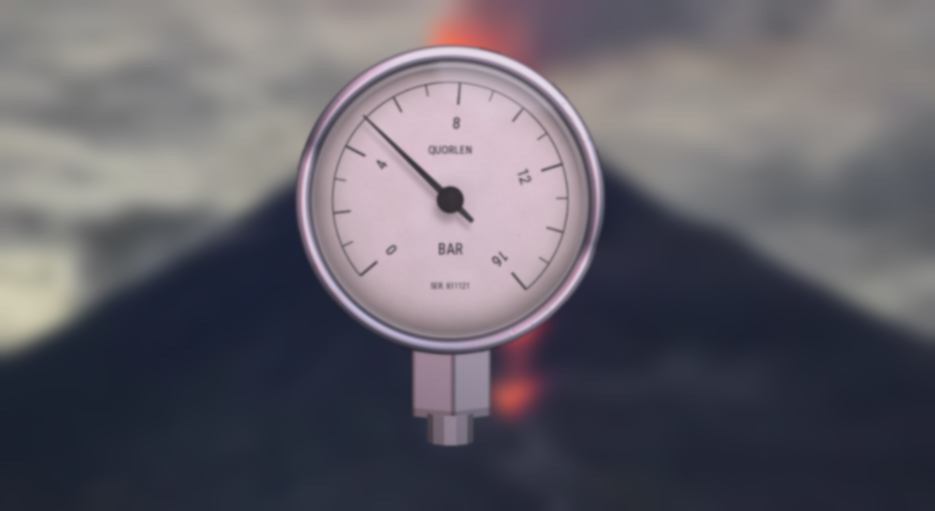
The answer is {"value": 5, "unit": "bar"}
